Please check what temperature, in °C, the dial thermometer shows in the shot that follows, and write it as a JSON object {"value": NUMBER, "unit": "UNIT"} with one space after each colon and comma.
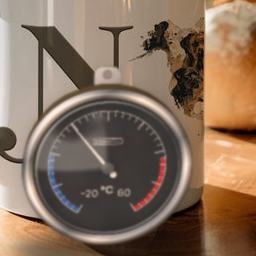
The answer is {"value": 10, "unit": "°C"}
